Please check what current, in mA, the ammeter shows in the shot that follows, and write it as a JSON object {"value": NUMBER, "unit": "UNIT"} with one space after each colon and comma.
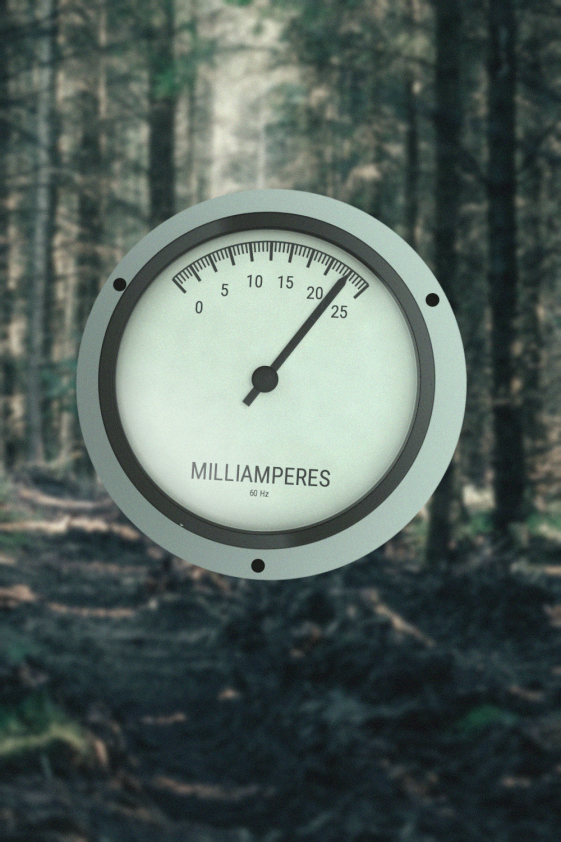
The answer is {"value": 22.5, "unit": "mA"}
